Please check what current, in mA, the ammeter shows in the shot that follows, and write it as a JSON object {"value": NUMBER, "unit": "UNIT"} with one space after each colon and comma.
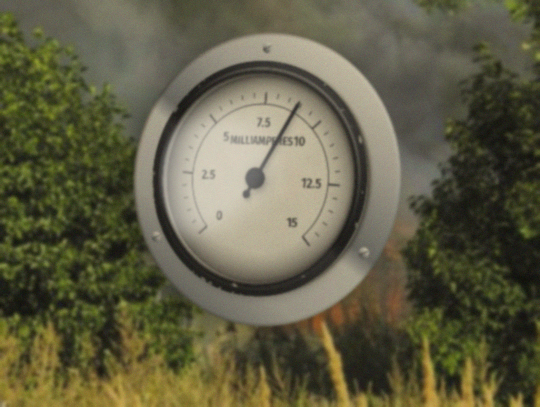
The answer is {"value": 9, "unit": "mA"}
